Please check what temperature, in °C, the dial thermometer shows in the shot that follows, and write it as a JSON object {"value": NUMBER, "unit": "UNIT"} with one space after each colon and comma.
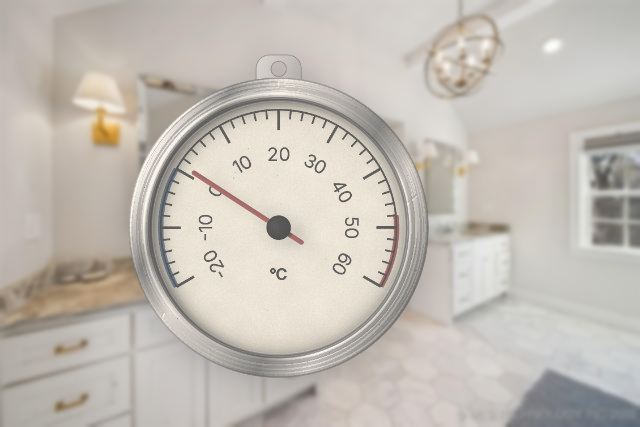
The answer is {"value": 1, "unit": "°C"}
